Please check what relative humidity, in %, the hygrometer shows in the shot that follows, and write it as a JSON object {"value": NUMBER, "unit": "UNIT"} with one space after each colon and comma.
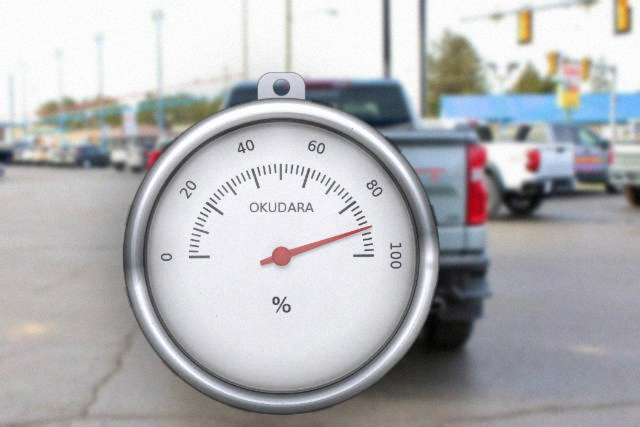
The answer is {"value": 90, "unit": "%"}
